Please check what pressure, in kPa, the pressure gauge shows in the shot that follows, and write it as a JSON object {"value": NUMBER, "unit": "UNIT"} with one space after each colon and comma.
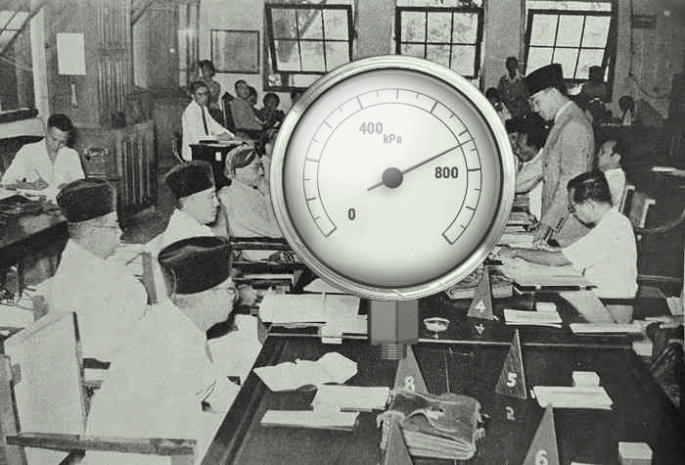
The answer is {"value": 725, "unit": "kPa"}
